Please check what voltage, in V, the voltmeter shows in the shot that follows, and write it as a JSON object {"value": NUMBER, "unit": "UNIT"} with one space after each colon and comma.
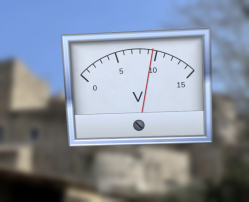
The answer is {"value": 9.5, "unit": "V"}
